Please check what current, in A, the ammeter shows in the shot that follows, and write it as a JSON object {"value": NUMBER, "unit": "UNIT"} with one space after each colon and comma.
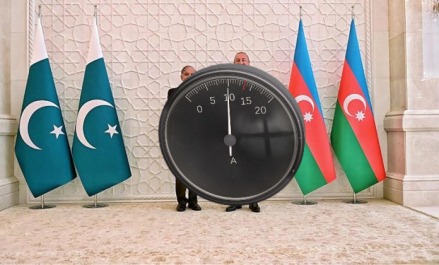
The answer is {"value": 10, "unit": "A"}
